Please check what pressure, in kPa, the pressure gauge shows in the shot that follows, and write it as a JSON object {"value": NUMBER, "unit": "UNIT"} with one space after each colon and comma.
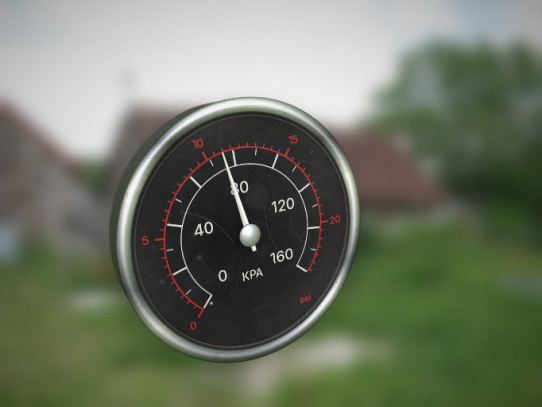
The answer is {"value": 75, "unit": "kPa"}
